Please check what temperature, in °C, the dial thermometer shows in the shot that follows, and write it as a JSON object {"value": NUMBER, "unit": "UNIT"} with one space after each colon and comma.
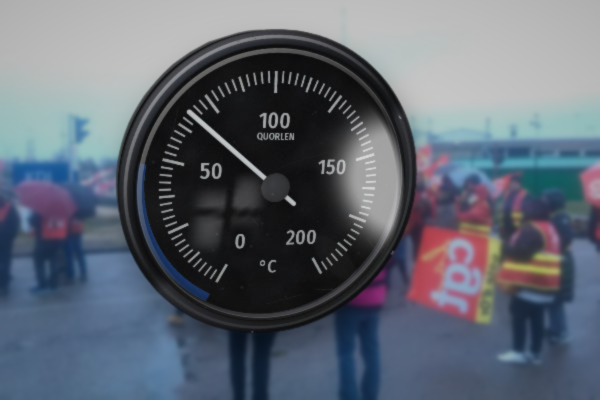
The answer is {"value": 67.5, "unit": "°C"}
